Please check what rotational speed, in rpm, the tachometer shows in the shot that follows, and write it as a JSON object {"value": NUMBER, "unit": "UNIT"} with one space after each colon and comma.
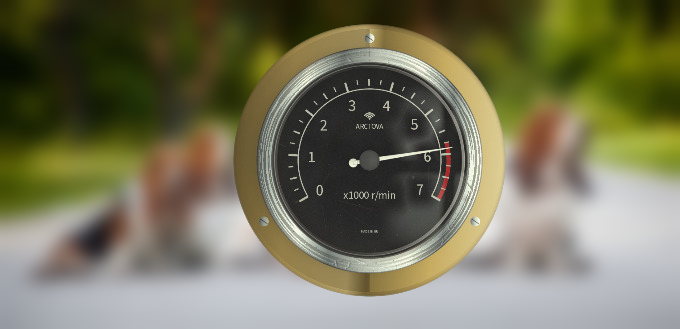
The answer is {"value": 5875, "unit": "rpm"}
